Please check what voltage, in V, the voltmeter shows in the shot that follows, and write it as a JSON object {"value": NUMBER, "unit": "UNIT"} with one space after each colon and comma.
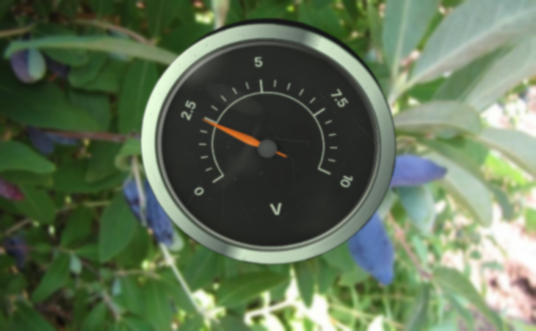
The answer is {"value": 2.5, "unit": "V"}
